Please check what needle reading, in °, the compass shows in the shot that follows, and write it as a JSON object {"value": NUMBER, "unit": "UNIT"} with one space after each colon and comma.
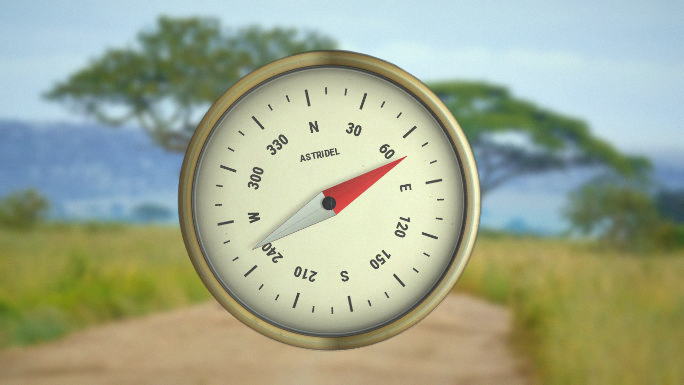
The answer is {"value": 70, "unit": "°"}
